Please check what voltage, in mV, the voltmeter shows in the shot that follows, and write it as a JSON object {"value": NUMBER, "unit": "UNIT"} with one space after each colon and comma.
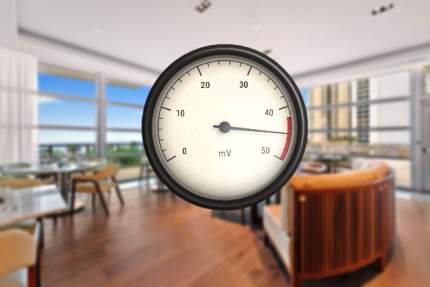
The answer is {"value": 45, "unit": "mV"}
